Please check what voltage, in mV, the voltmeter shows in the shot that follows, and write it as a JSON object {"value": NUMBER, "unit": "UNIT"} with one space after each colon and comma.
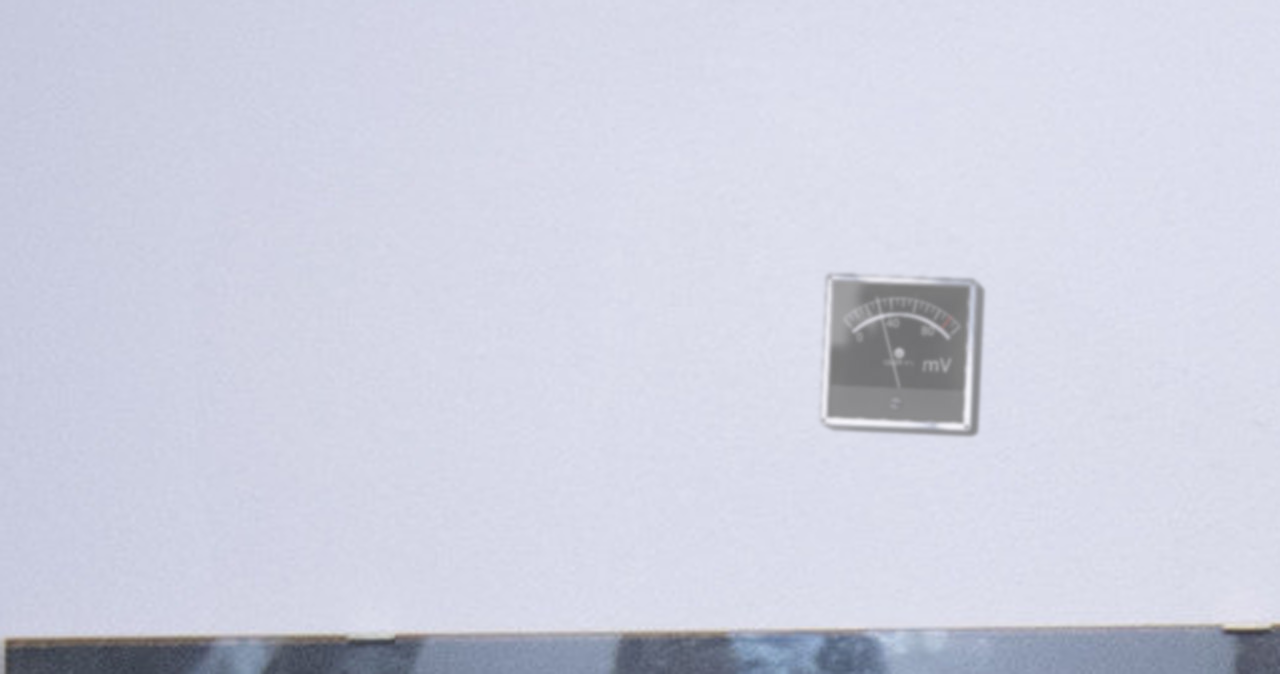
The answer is {"value": 30, "unit": "mV"}
